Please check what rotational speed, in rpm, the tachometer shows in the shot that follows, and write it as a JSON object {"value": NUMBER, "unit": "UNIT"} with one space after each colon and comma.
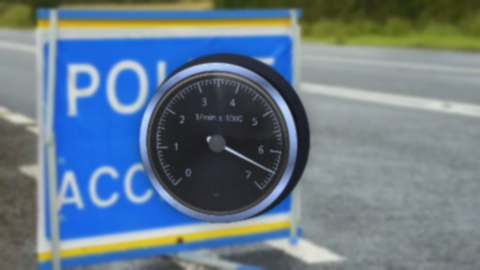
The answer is {"value": 6500, "unit": "rpm"}
